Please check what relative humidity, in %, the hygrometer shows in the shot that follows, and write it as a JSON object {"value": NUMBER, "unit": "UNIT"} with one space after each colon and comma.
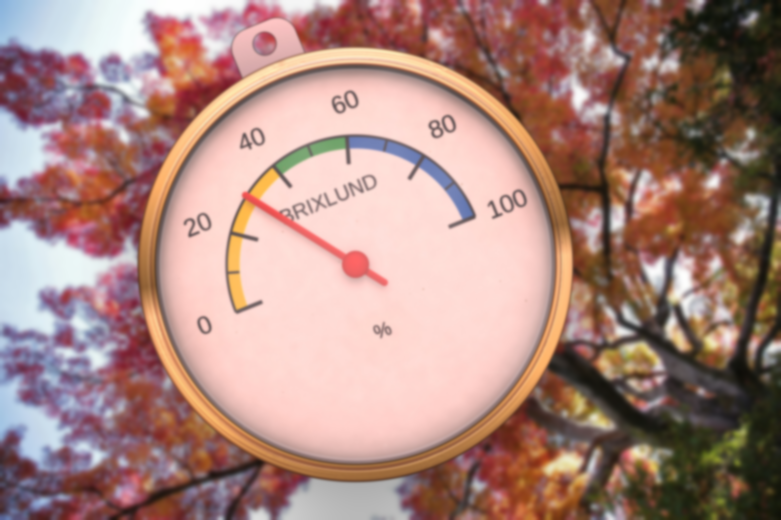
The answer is {"value": 30, "unit": "%"}
